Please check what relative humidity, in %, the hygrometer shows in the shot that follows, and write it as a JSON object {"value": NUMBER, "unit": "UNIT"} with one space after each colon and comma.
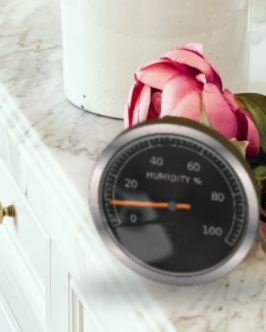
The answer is {"value": 10, "unit": "%"}
